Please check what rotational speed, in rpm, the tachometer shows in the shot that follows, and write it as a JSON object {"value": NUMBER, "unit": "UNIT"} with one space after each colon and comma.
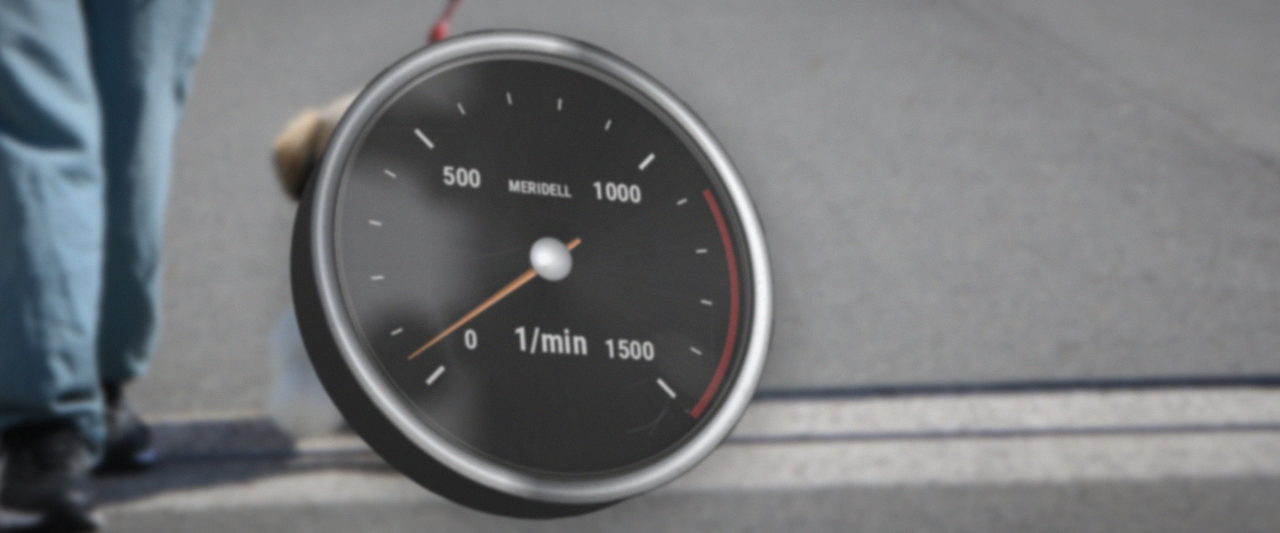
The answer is {"value": 50, "unit": "rpm"}
